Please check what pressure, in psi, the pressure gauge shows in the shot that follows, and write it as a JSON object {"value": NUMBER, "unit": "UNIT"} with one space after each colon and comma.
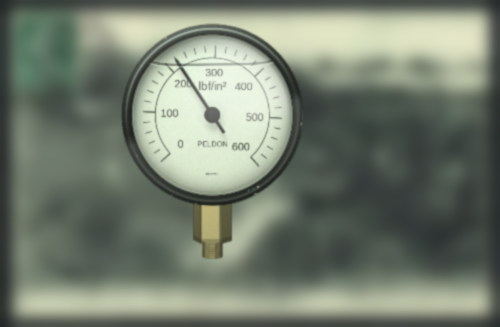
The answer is {"value": 220, "unit": "psi"}
